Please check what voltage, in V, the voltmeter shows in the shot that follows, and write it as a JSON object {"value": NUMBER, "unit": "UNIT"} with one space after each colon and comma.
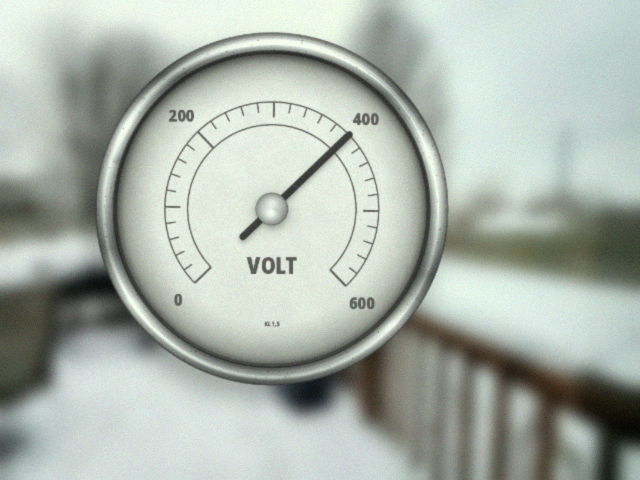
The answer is {"value": 400, "unit": "V"}
